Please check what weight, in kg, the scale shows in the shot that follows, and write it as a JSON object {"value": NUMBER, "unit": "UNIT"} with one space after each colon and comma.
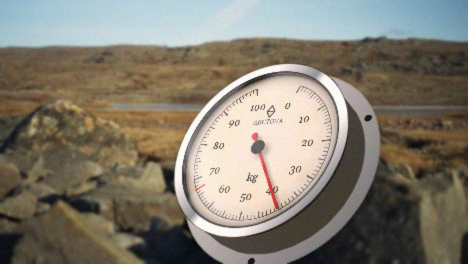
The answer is {"value": 40, "unit": "kg"}
